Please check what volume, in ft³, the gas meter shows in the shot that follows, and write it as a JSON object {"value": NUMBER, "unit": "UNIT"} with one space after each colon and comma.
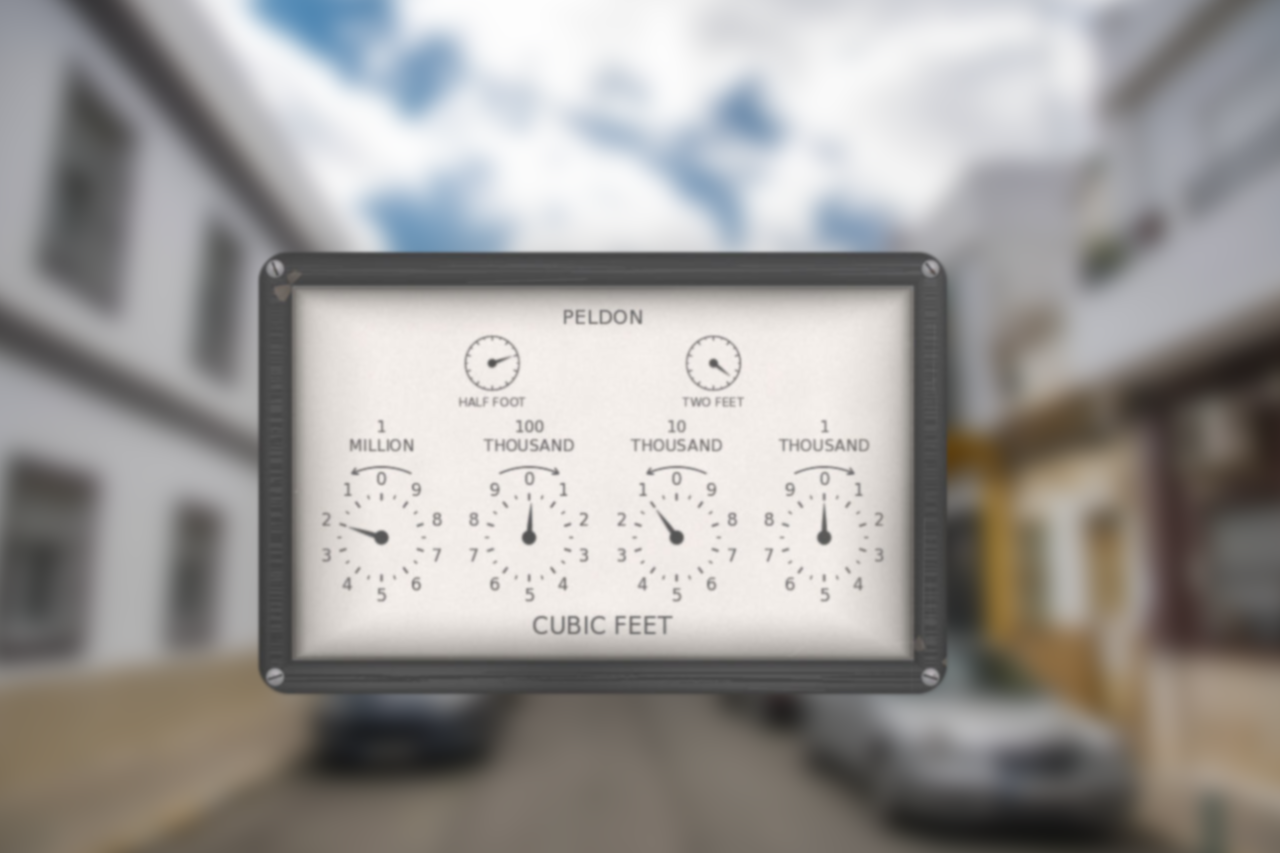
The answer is {"value": 201000, "unit": "ft³"}
